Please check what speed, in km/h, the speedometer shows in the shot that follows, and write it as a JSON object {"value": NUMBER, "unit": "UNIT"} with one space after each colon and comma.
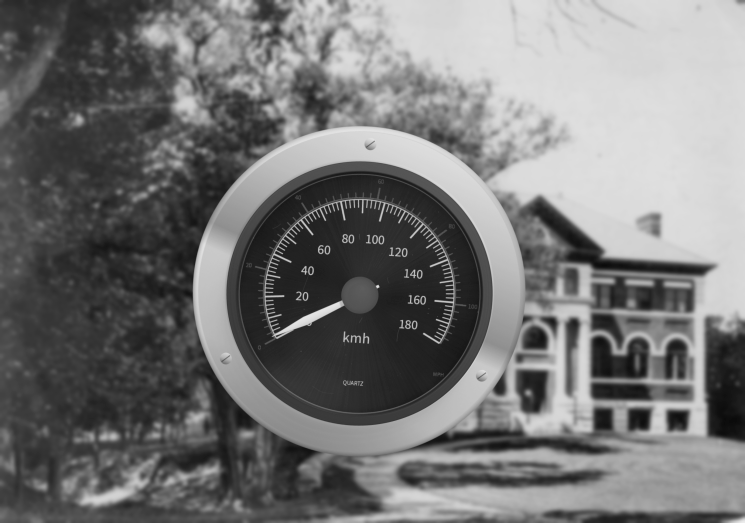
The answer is {"value": 2, "unit": "km/h"}
